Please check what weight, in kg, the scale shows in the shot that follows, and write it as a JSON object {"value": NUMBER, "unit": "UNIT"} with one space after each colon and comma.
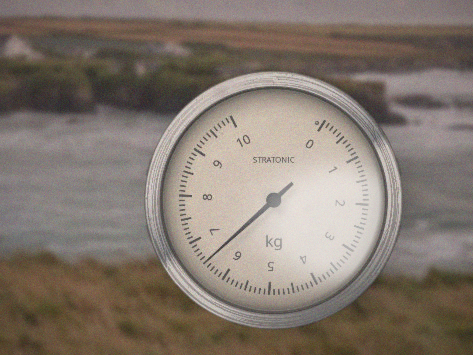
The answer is {"value": 6.5, "unit": "kg"}
